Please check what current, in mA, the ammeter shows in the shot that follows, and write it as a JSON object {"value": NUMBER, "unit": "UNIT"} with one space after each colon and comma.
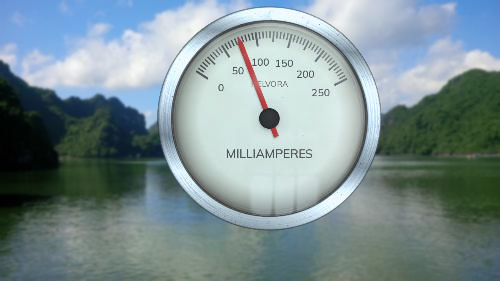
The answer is {"value": 75, "unit": "mA"}
